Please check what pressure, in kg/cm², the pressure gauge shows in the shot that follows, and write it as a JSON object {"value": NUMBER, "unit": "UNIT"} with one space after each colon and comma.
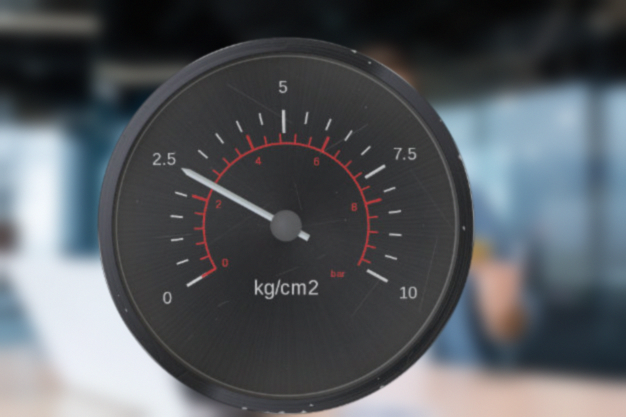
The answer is {"value": 2.5, "unit": "kg/cm²"}
